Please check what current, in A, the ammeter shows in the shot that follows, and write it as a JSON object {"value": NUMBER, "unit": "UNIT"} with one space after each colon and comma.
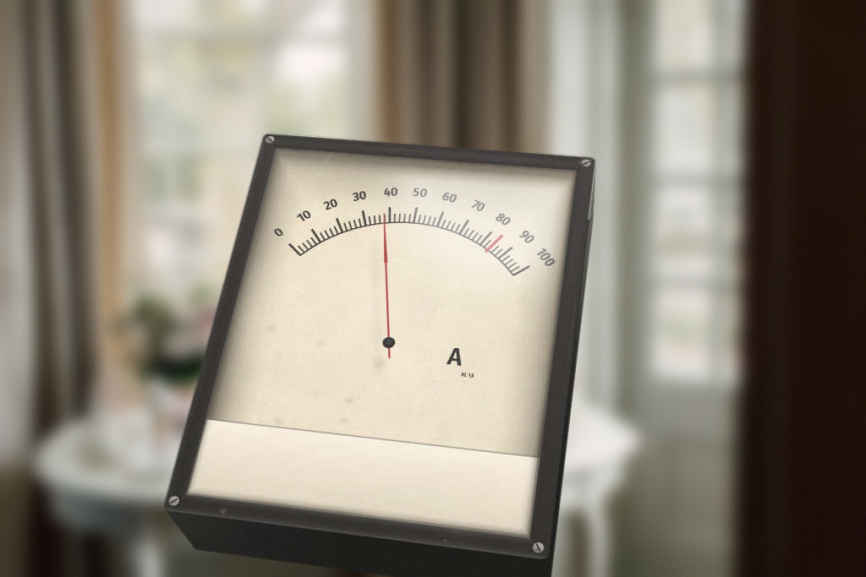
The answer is {"value": 38, "unit": "A"}
